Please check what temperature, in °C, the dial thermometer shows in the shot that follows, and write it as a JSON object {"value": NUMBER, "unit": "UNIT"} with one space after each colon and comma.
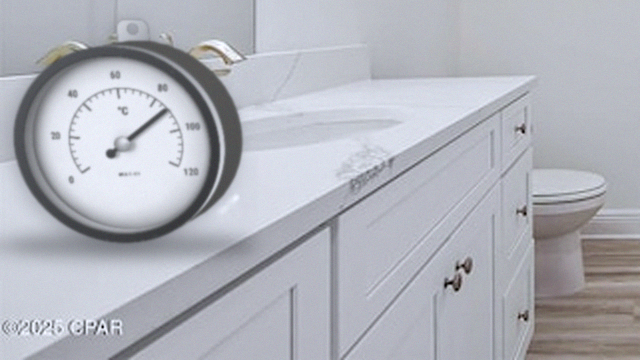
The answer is {"value": 88, "unit": "°C"}
